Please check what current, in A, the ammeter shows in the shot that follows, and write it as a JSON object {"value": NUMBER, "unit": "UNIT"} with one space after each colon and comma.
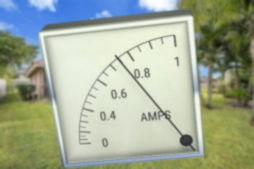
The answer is {"value": 0.75, "unit": "A"}
